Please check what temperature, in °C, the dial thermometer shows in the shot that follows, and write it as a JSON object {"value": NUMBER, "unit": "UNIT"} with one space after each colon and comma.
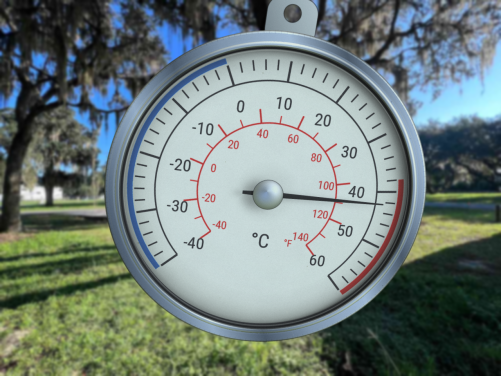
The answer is {"value": 42, "unit": "°C"}
